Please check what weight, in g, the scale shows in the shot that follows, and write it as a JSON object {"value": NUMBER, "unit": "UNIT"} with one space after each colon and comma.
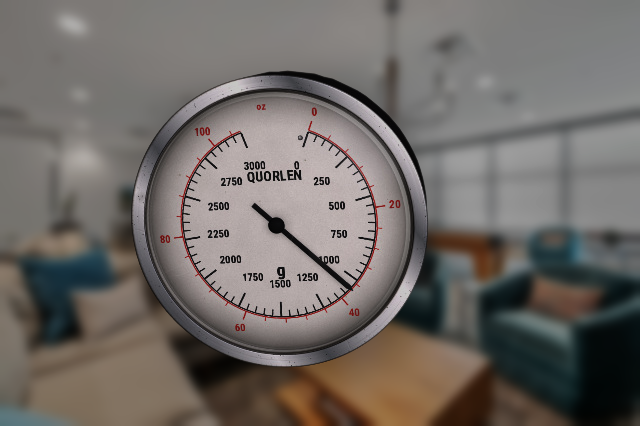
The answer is {"value": 1050, "unit": "g"}
